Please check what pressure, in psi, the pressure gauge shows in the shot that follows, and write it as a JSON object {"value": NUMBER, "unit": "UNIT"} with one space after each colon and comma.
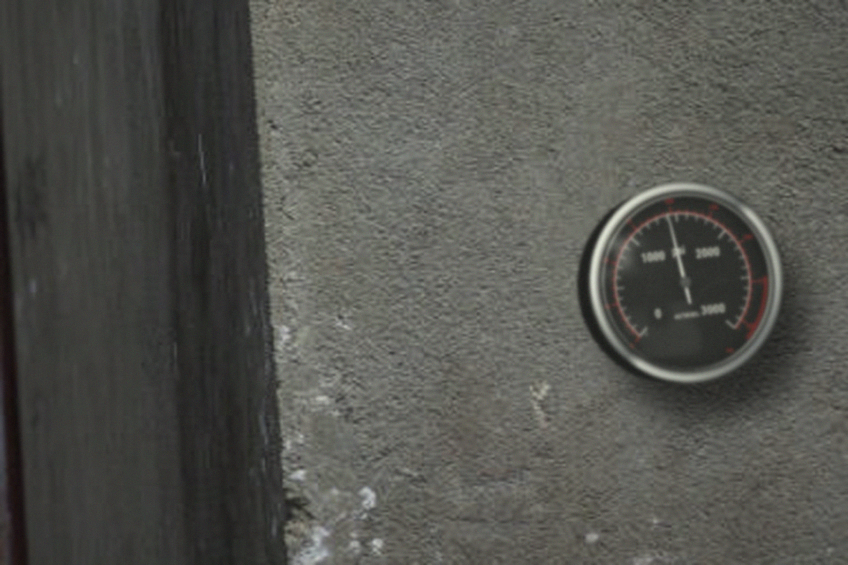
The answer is {"value": 1400, "unit": "psi"}
